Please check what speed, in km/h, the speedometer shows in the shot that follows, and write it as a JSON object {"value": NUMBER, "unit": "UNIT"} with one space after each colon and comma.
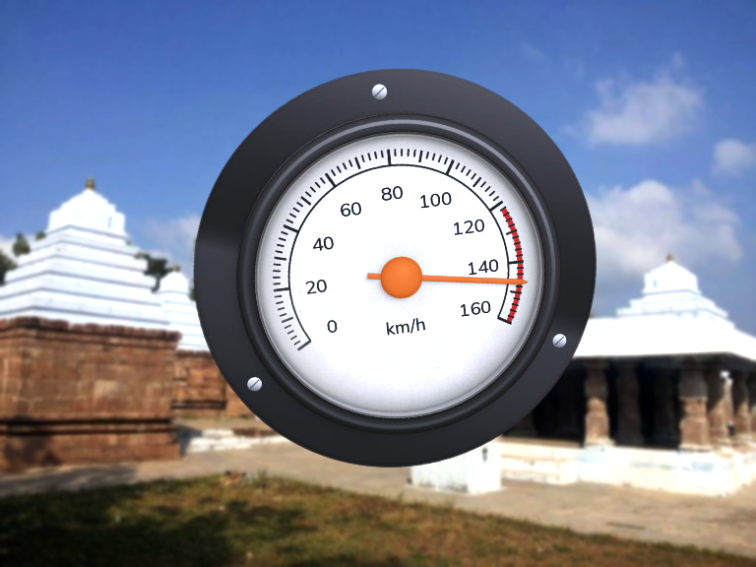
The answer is {"value": 146, "unit": "km/h"}
